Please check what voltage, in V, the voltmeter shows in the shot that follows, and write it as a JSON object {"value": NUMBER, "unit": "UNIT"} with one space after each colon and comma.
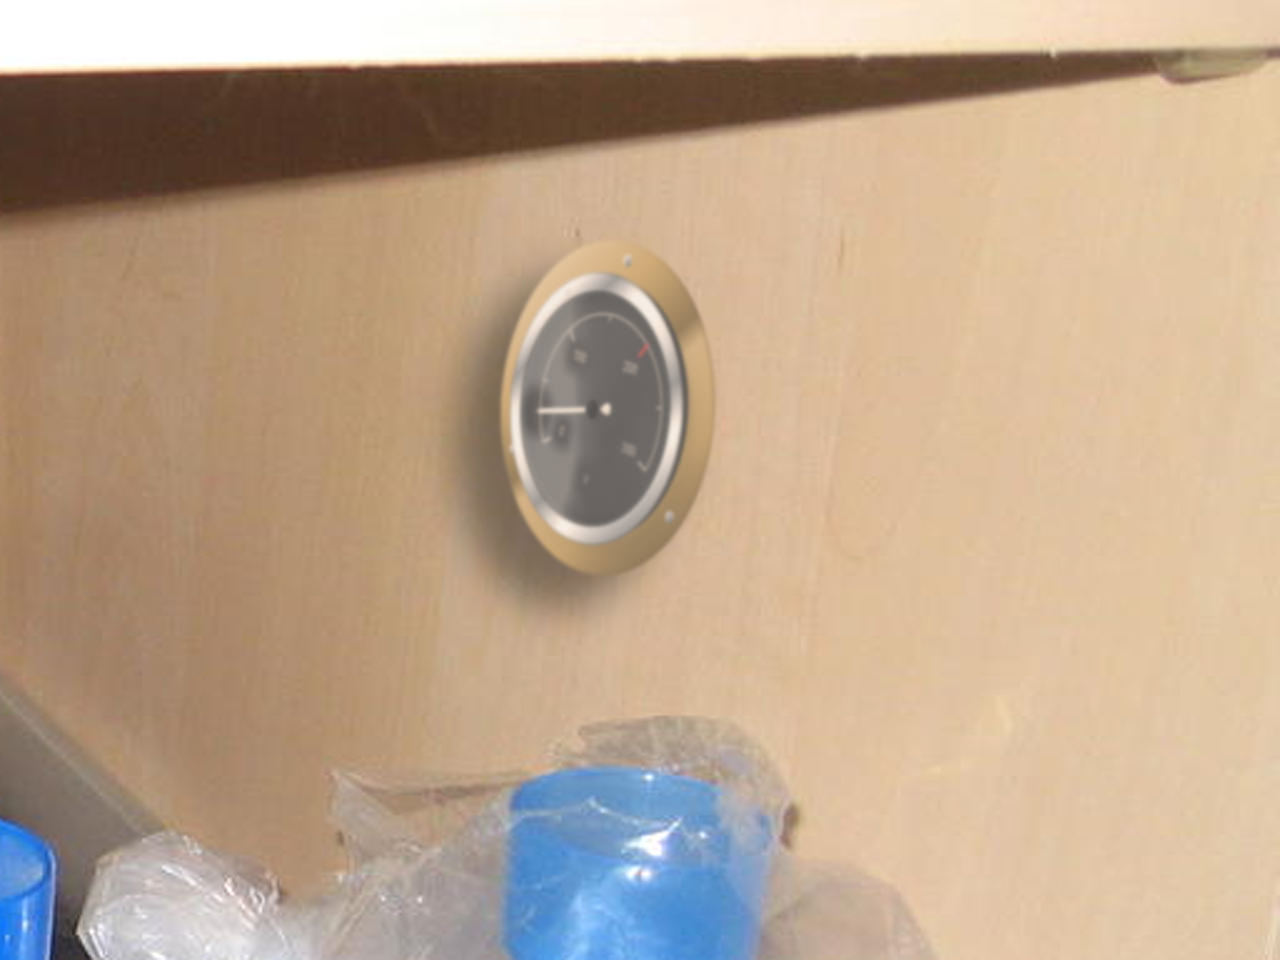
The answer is {"value": 25, "unit": "V"}
